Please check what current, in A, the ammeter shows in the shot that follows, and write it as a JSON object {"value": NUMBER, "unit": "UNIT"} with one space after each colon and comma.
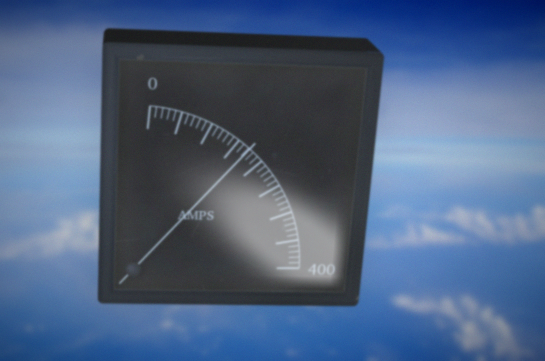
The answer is {"value": 170, "unit": "A"}
